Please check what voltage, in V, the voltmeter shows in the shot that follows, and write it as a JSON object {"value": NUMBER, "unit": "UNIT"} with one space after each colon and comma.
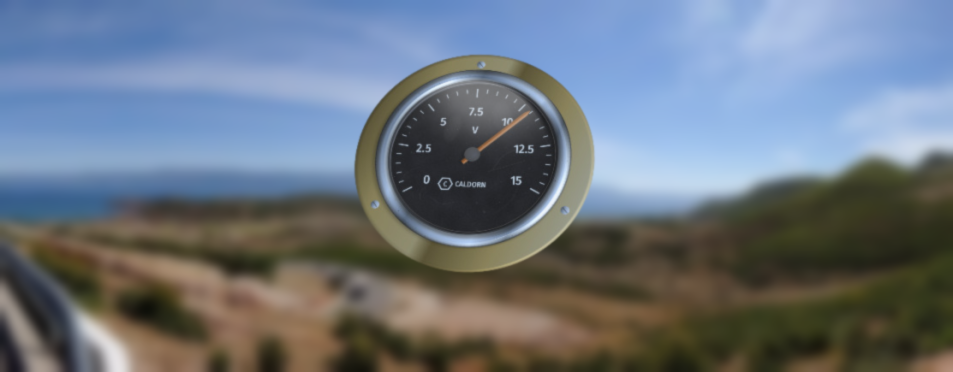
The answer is {"value": 10.5, "unit": "V"}
